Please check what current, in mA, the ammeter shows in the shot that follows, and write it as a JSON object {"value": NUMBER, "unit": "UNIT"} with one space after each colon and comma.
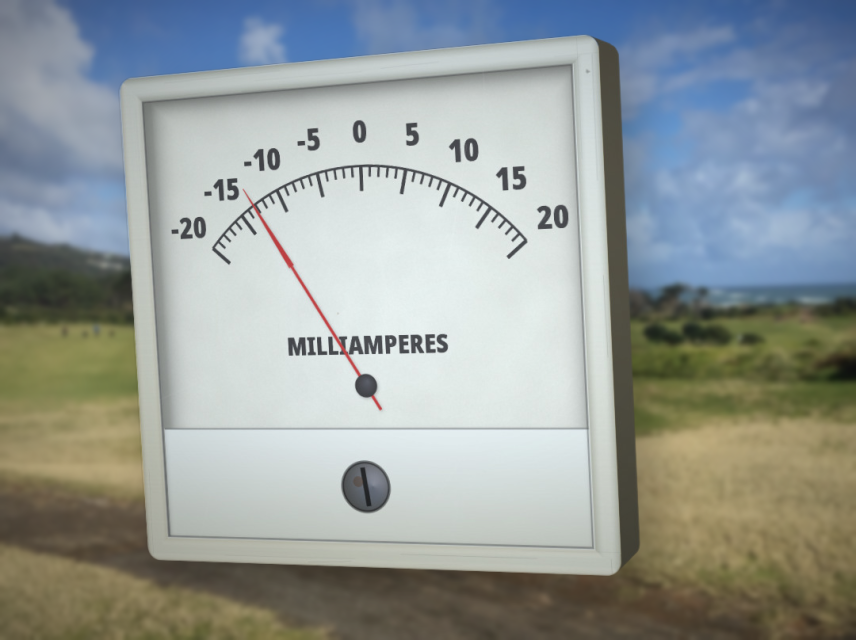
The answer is {"value": -13, "unit": "mA"}
